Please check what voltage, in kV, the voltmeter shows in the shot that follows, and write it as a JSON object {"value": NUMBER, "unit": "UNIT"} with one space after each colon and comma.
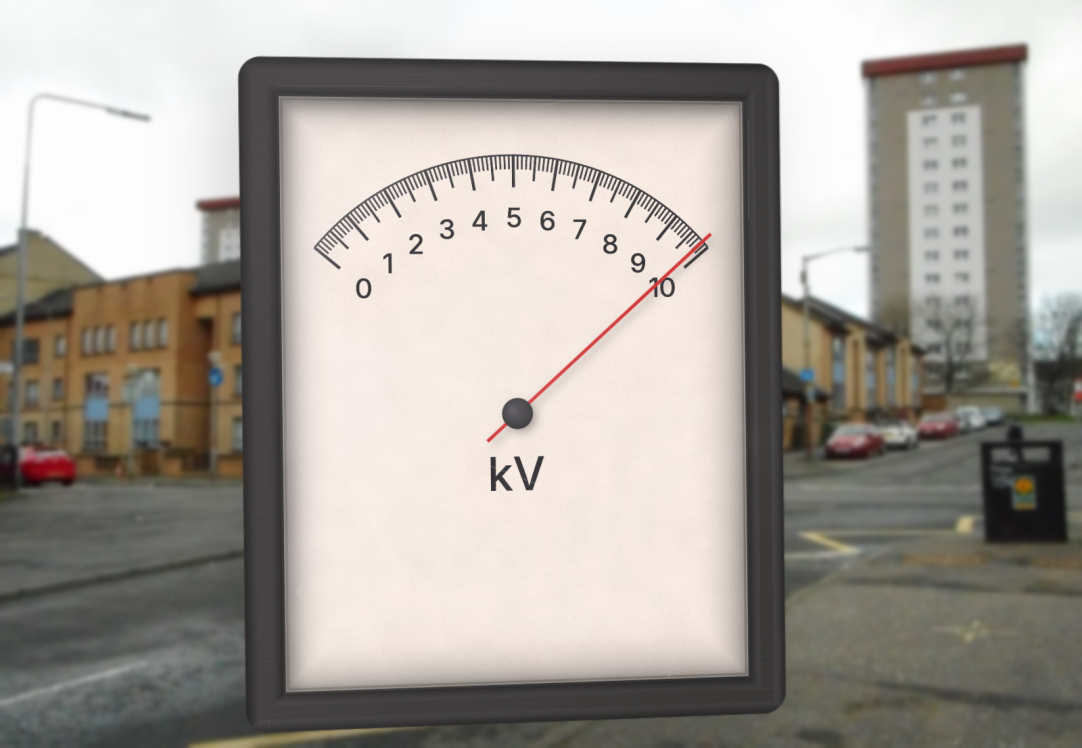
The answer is {"value": 9.8, "unit": "kV"}
